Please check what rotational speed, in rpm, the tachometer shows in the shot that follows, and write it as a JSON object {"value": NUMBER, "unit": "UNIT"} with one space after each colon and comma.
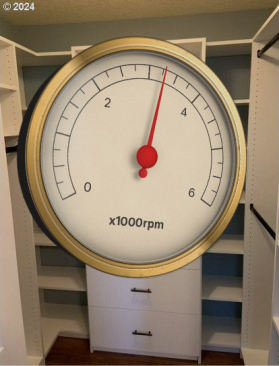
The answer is {"value": 3250, "unit": "rpm"}
